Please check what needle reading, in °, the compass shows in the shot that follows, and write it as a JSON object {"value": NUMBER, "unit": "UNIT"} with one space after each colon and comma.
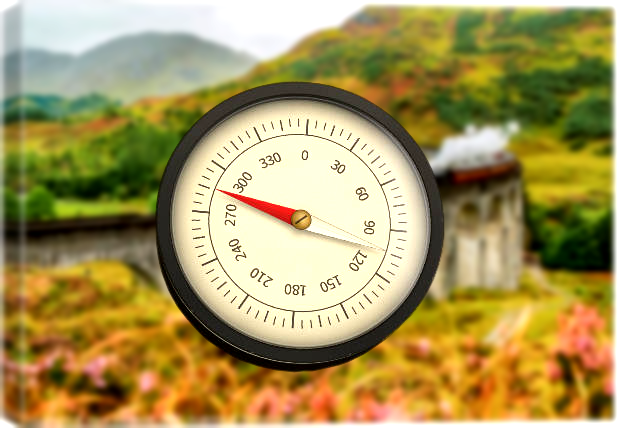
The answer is {"value": 285, "unit": "°"}
